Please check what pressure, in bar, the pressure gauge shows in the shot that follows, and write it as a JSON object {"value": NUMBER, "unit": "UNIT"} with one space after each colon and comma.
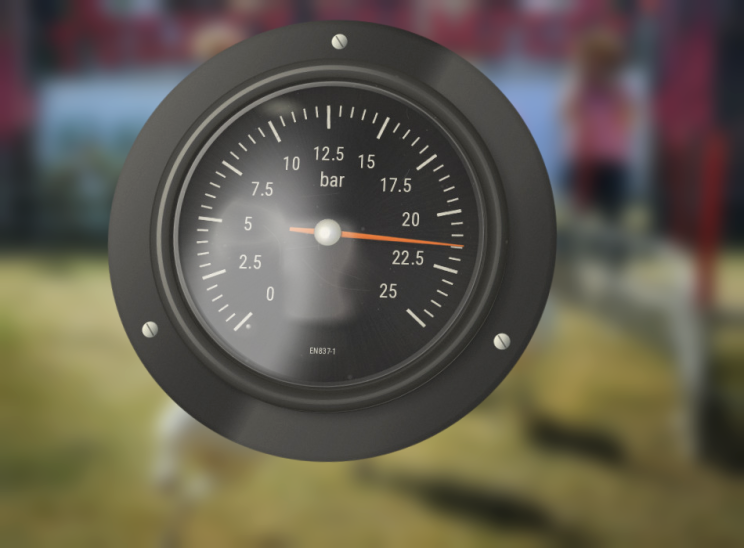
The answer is {"value": 21.5, "unit": "bar"}
